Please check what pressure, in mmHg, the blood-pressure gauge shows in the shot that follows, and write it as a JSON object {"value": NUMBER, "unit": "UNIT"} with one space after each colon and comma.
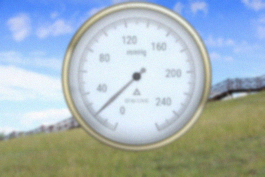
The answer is {"value": 20, "unit": "mmHg"}
